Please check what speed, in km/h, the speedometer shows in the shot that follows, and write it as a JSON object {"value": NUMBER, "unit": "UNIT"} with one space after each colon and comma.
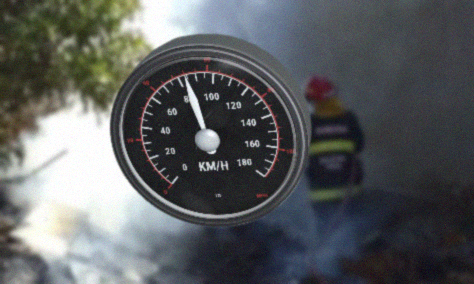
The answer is {"value": 85, "unit": "km/h"}
